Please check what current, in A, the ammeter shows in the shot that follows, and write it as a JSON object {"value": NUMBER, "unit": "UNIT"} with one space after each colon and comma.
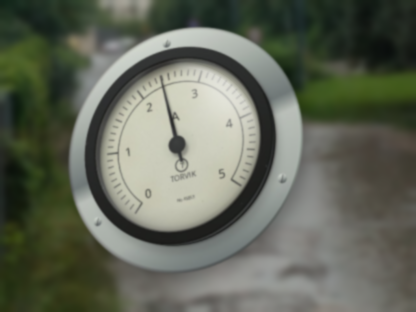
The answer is {"value": 2.4, "unit": "A"}
